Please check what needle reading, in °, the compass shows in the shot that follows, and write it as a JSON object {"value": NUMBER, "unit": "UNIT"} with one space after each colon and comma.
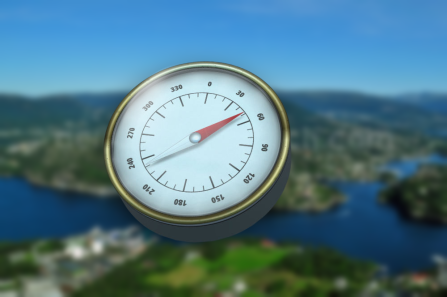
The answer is {"value": 50, "unit": "°"}
